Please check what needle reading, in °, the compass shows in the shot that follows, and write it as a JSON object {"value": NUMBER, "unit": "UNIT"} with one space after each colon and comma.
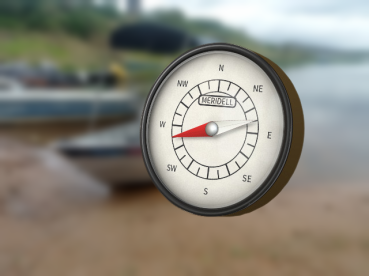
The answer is {"value": 255, "unit": "°"}
